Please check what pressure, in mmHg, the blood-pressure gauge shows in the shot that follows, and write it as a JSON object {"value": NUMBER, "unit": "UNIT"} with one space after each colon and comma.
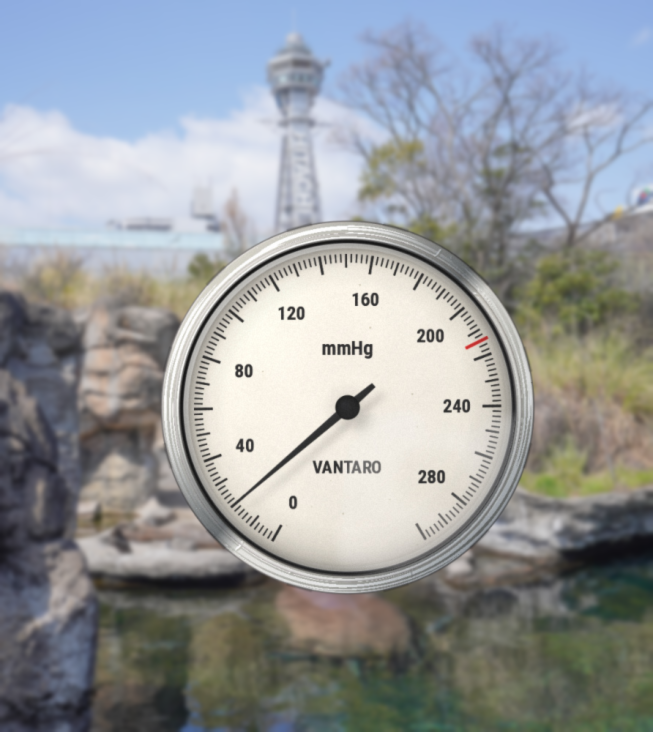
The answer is {"value": 20, "unit": "mmHg"}
